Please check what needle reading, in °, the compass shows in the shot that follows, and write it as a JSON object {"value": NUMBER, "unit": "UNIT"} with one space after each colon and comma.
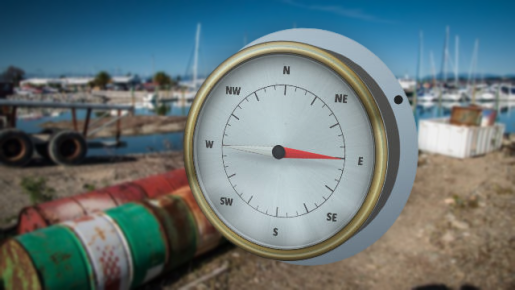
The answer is {"value": 90, "unit": "°"}
